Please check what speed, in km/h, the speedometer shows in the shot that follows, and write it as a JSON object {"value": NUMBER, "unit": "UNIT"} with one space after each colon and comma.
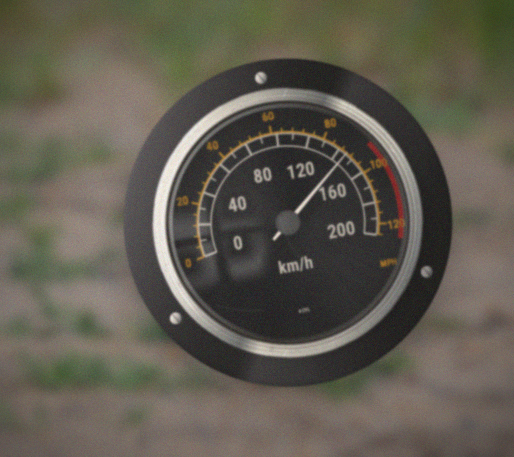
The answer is {"value": 145, "unit": "km/h"}
